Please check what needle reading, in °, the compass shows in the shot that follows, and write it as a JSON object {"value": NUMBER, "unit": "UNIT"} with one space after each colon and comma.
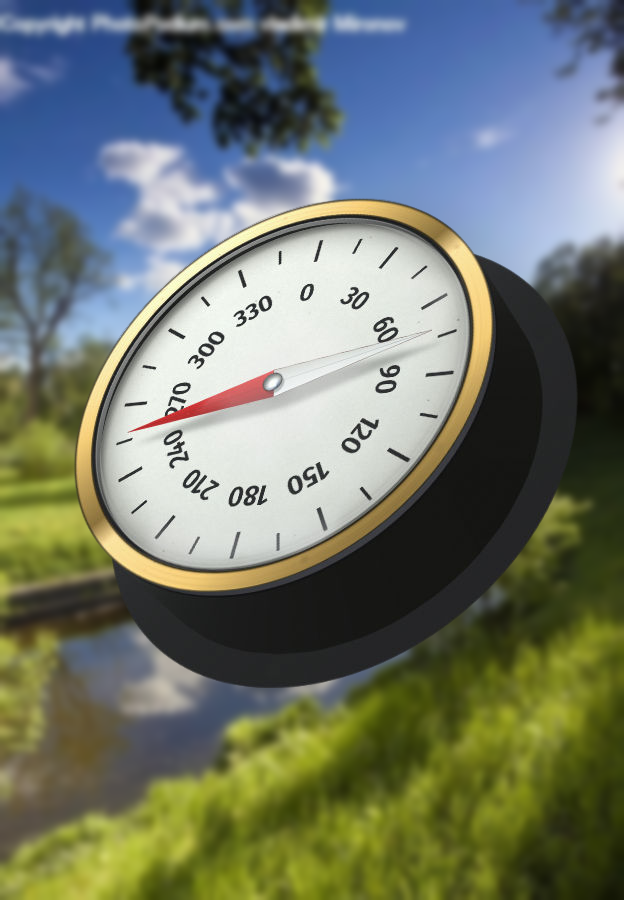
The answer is {"value": 255, "unit": "°"}
